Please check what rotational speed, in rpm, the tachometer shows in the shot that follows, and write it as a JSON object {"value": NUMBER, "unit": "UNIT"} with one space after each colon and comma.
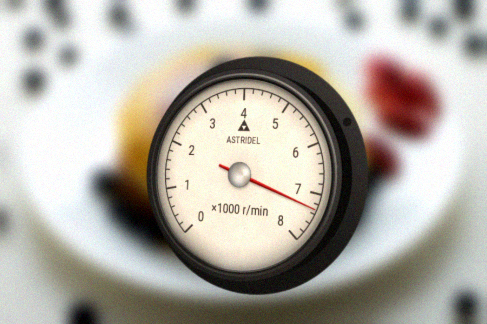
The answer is {"value": 7300, "unit": "rpm"}
